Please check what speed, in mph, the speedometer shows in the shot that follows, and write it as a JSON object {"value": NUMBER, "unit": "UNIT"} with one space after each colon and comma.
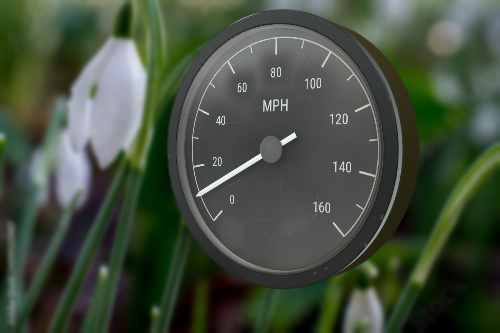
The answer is {"value": 10, "unit": "mph"}
